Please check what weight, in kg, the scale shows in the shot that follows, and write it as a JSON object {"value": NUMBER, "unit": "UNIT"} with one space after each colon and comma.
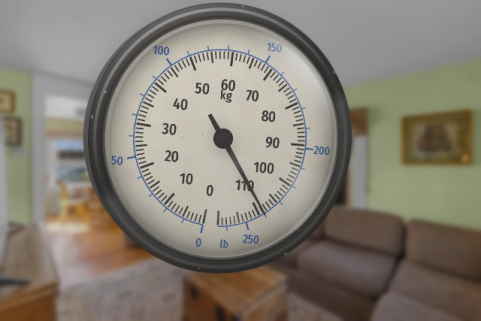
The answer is {"value": 109, "unit": "kg"}
